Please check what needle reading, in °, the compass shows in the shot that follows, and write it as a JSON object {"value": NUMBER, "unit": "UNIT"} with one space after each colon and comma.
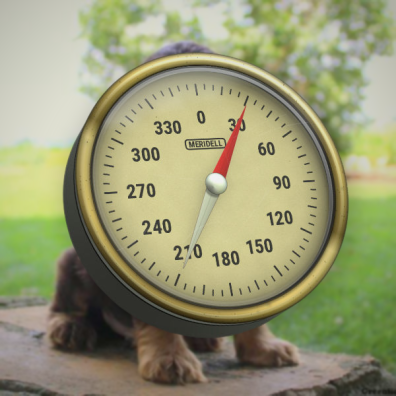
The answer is {"value": 30, "unit": "°"}
